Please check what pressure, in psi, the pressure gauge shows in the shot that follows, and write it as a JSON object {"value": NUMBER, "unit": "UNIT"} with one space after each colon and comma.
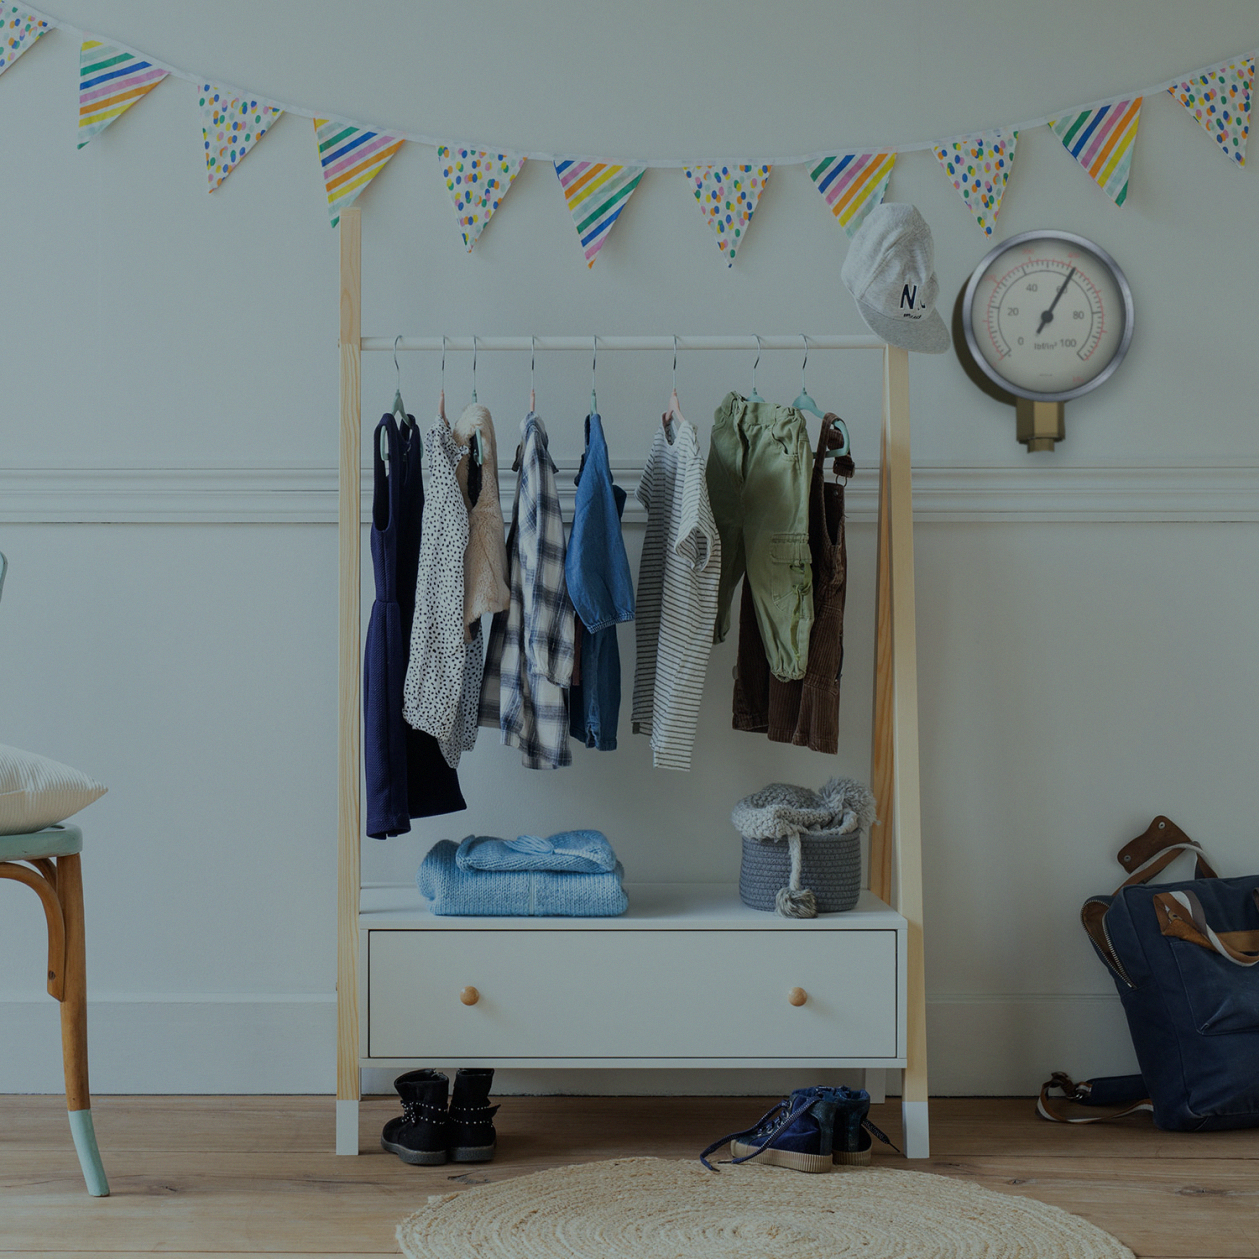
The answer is {"value": 60, "unit": "psi"}
